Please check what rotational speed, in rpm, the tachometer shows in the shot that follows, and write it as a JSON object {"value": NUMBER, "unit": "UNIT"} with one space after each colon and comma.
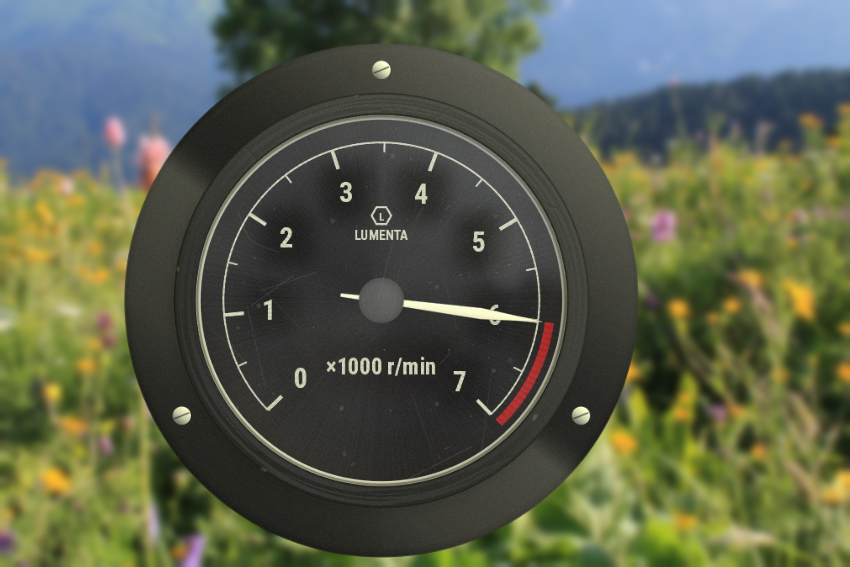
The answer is {"value": 6000, "unit": "rpm"}
